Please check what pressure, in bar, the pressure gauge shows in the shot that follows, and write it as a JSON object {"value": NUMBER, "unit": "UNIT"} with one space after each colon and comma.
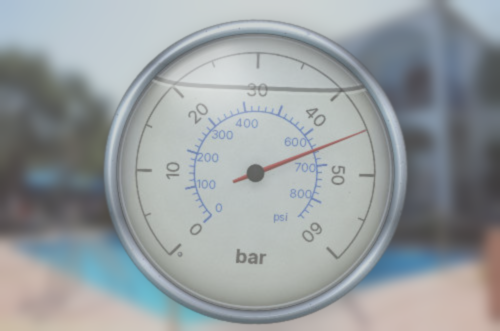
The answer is {"value": 45, "unit": "bar"}
